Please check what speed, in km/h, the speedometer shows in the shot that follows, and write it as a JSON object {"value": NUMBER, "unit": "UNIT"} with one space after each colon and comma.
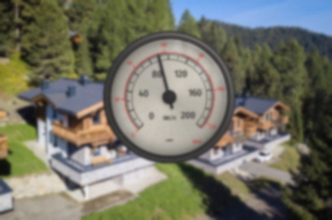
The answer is {"value": 90, "unit": "km/h"}
